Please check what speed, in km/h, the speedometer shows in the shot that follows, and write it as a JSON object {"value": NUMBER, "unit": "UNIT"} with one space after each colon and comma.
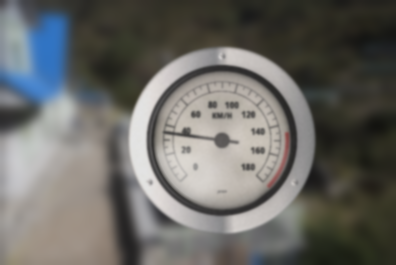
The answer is {"value": 35, "unit": "km/h"}
